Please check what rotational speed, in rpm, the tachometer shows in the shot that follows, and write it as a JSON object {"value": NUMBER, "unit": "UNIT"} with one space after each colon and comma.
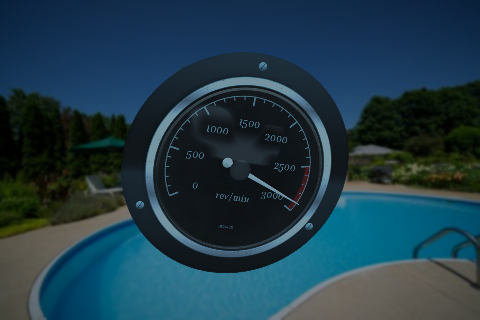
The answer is {"value": 2900, "unit": "rpm"}
